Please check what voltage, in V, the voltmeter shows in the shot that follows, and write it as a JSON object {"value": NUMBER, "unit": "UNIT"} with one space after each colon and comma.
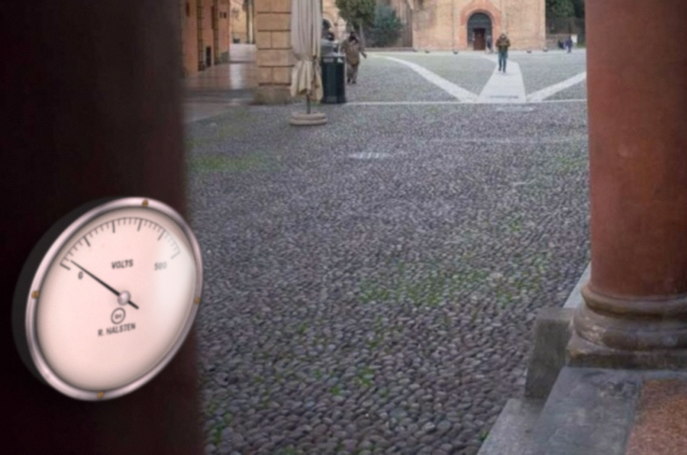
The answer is {"value": 20, "unit": "V"}
